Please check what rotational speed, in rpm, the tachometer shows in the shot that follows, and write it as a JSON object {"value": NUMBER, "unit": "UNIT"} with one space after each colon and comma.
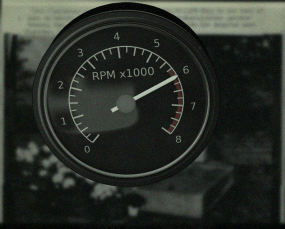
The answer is {"value": 6000, "unit": "rpm"}
